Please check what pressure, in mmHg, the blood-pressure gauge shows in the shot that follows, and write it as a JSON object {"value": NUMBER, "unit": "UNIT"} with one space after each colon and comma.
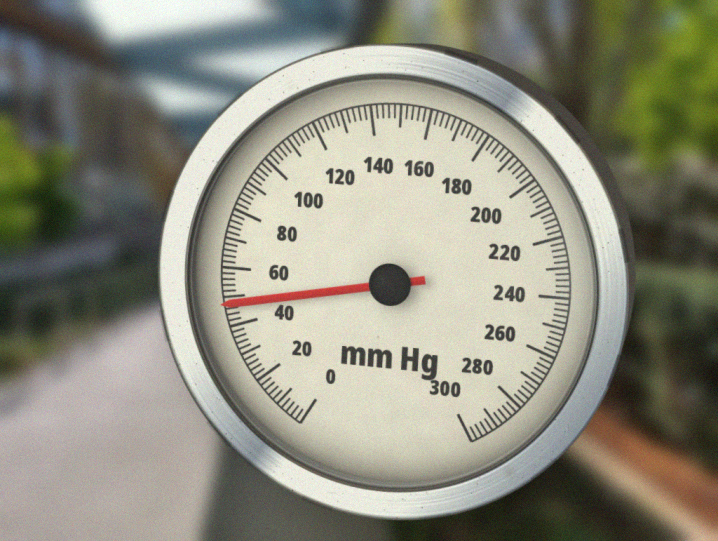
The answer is {"value": 48, "unit": "mmHg"}
